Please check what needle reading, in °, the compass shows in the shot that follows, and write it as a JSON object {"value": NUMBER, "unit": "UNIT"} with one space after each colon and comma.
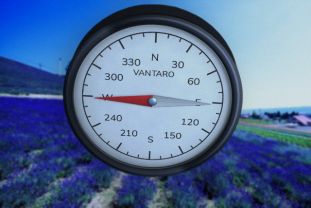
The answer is {"value": 270, "unit": "°"}
